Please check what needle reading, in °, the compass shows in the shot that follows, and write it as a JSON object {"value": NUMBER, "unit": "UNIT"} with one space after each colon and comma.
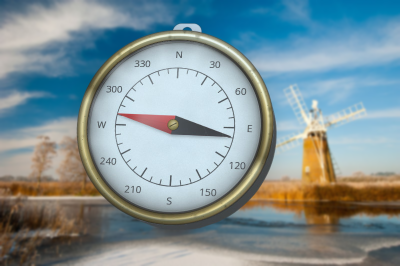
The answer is {"value": 280, "unit": "°"}
